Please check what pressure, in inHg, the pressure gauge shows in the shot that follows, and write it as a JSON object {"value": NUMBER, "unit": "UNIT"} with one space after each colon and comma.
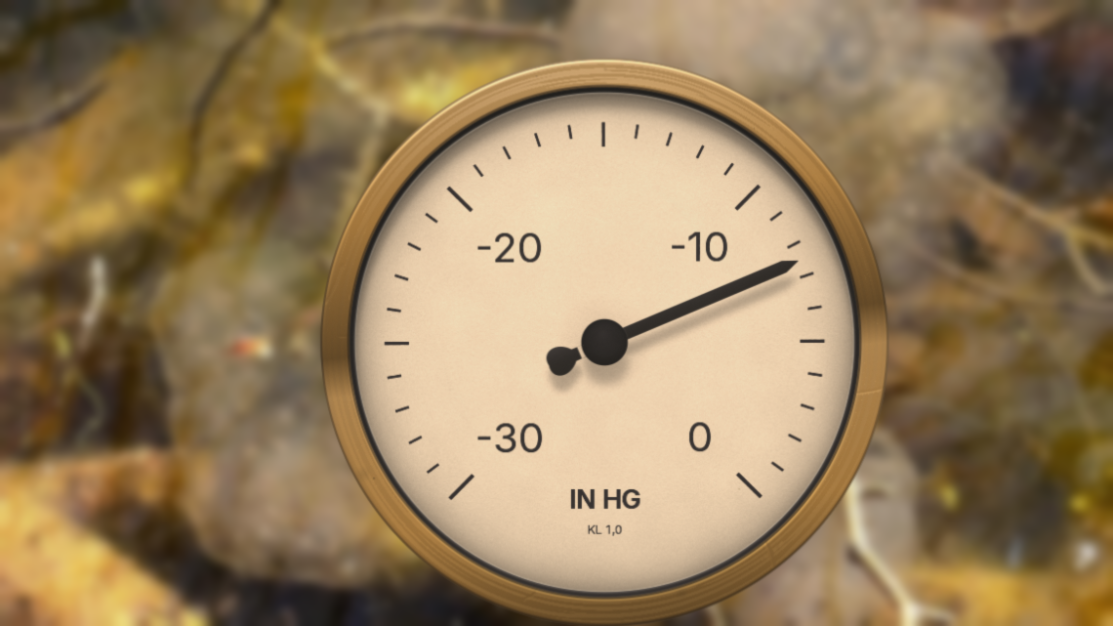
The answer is {"value": -7.5, "unit": "inHg"}
